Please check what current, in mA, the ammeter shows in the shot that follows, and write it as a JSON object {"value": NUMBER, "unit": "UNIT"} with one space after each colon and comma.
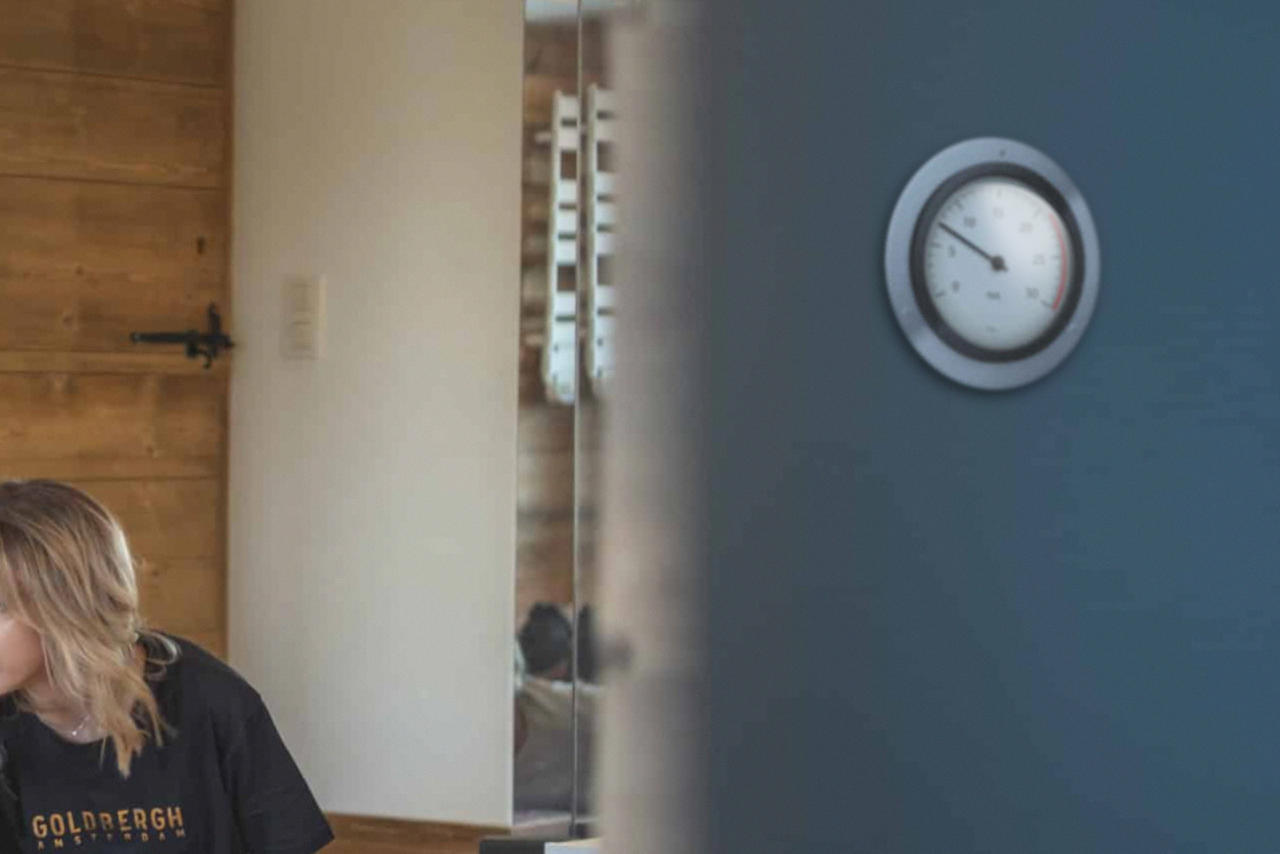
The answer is {"value": 7, "unit": "mA"}
